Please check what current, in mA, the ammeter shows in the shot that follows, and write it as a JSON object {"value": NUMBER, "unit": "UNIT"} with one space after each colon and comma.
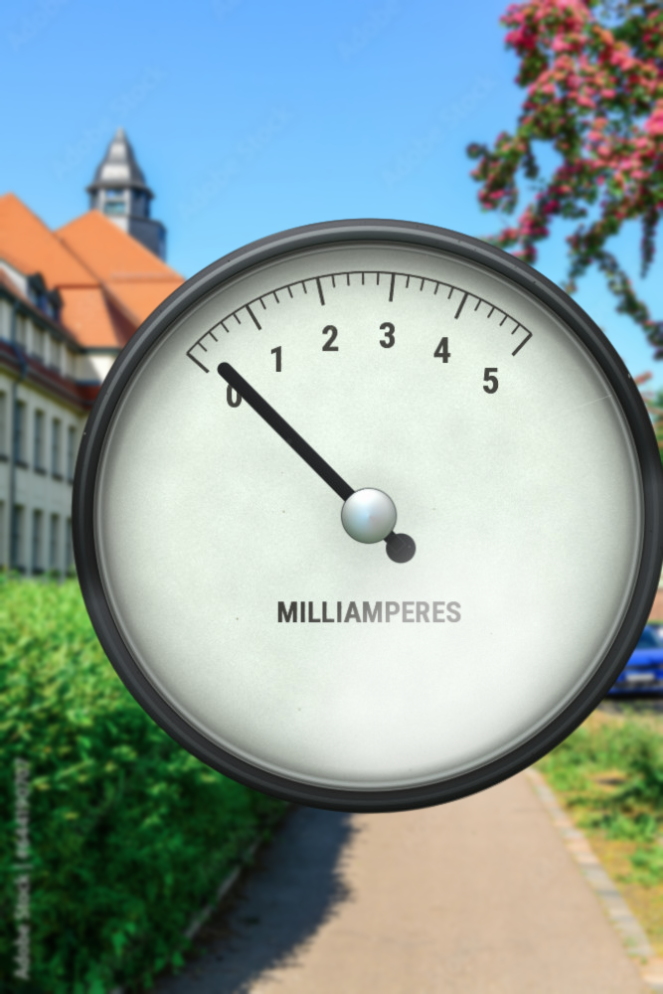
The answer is {"value": 0.2, "unit": "mA"}
